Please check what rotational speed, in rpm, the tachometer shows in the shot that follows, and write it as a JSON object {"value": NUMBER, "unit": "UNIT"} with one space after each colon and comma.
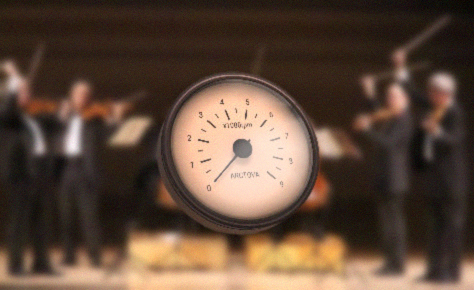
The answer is {"value": 0, "unit": "rpm"}
